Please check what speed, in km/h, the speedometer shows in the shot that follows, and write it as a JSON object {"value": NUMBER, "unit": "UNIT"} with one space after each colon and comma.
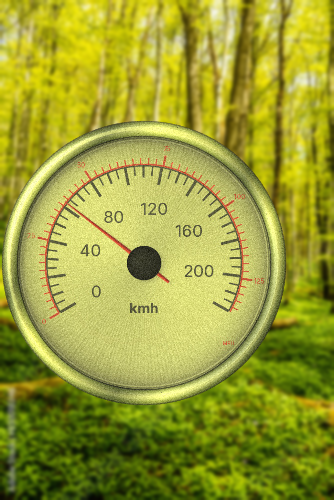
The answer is {"value": 62.5, "unit": "km/h"}
